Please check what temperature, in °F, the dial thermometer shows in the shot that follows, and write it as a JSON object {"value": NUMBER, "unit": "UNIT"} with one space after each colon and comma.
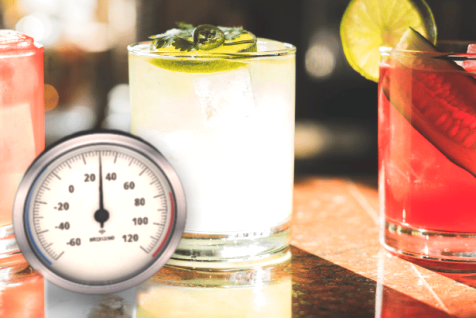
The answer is {"value": 30, "unit": "°F"}
